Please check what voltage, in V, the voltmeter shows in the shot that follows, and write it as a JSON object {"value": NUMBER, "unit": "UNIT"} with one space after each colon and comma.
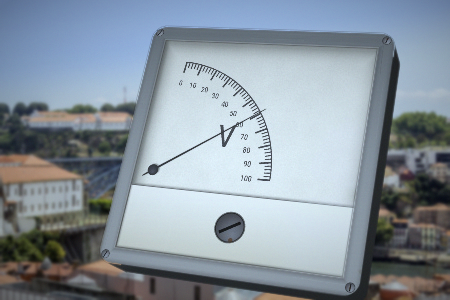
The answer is {"value": 60, "unit": "V"}
